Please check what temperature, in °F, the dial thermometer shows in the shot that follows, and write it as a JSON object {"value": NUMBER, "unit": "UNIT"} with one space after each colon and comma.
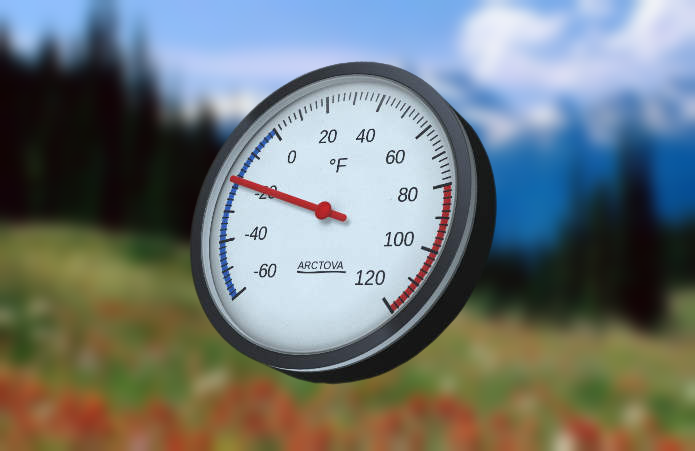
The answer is {"value": -20, "unit": "°F"}
